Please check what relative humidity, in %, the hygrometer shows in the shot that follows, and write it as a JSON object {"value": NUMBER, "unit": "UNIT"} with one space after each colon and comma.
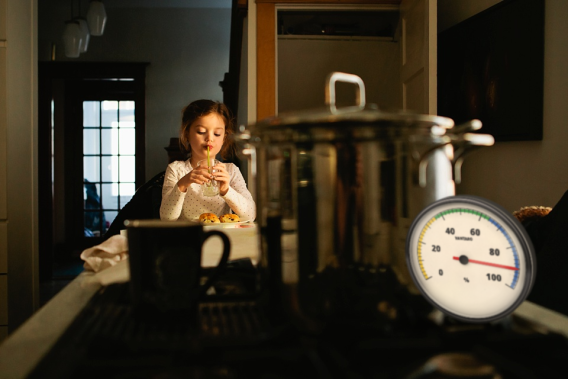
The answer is {"value": 90, "unit": "%"}
